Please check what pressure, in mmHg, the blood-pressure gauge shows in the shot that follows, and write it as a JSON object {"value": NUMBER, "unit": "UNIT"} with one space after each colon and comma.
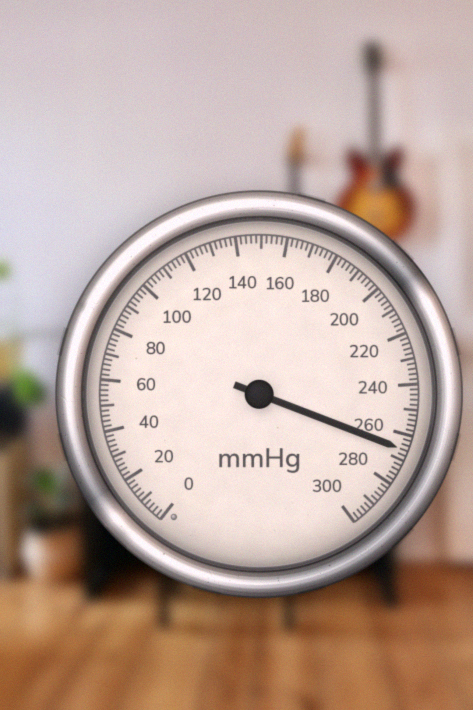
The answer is {"value": 266, "unit": "mmHg"}
